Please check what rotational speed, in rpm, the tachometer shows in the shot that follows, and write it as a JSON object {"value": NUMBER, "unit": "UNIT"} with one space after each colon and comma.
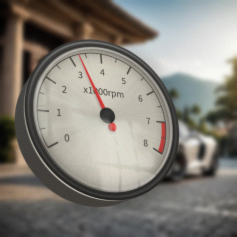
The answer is {"value": 3250, "unit": "rpm"}
